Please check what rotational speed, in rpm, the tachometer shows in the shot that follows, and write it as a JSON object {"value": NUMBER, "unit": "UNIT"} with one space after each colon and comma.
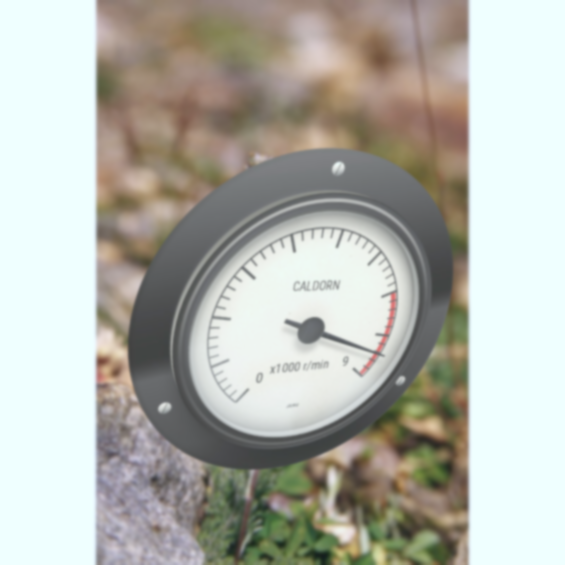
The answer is {"value": 8400, "unit": "rpm"}
